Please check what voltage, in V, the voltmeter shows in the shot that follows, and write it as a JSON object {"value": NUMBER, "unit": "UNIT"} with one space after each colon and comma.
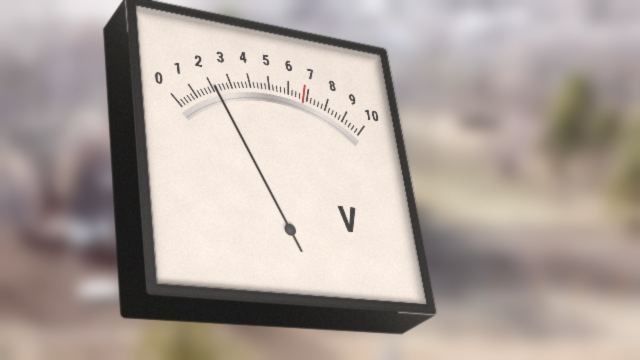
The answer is {"value": 2, "unit": "V"}
